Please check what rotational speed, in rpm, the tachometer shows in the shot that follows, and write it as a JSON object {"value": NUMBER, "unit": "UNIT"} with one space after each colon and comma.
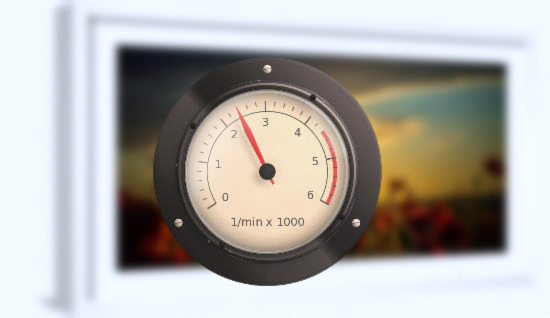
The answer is {"value": 2400, "unit": "rpm"}
